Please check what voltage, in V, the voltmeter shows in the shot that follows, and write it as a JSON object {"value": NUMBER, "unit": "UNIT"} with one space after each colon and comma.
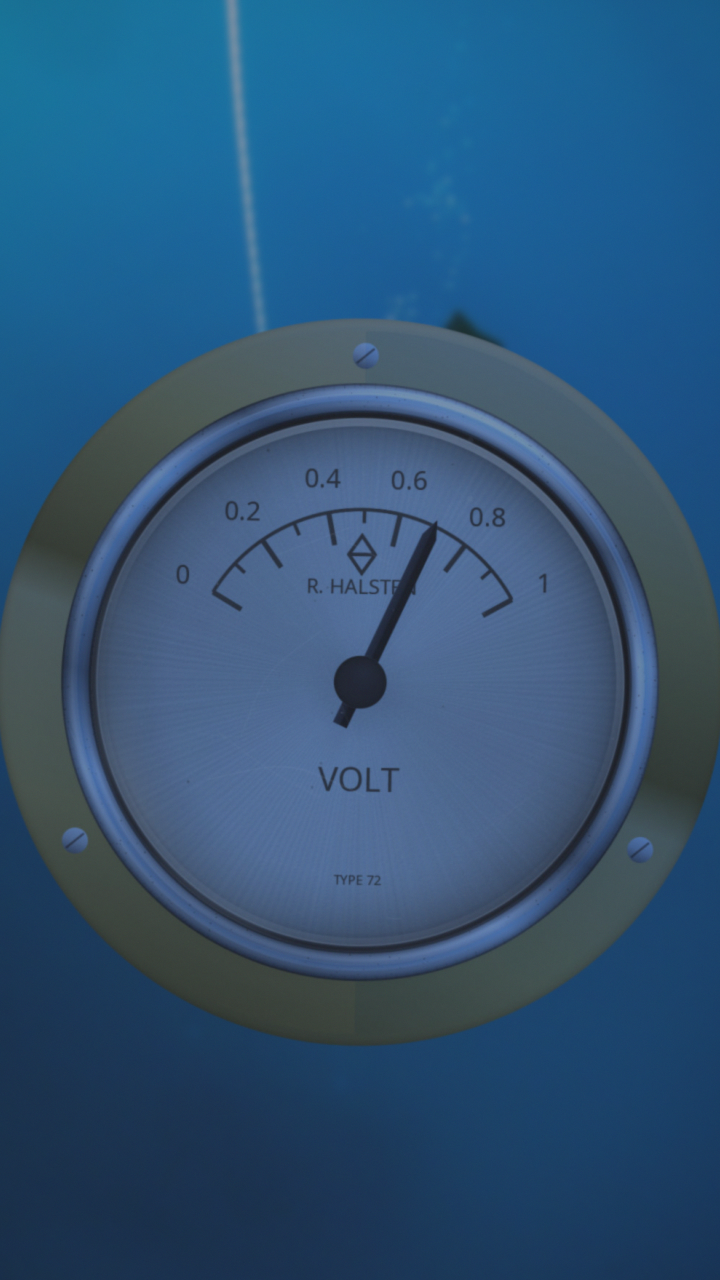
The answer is {"value": 0.7, "unit": "V"}
